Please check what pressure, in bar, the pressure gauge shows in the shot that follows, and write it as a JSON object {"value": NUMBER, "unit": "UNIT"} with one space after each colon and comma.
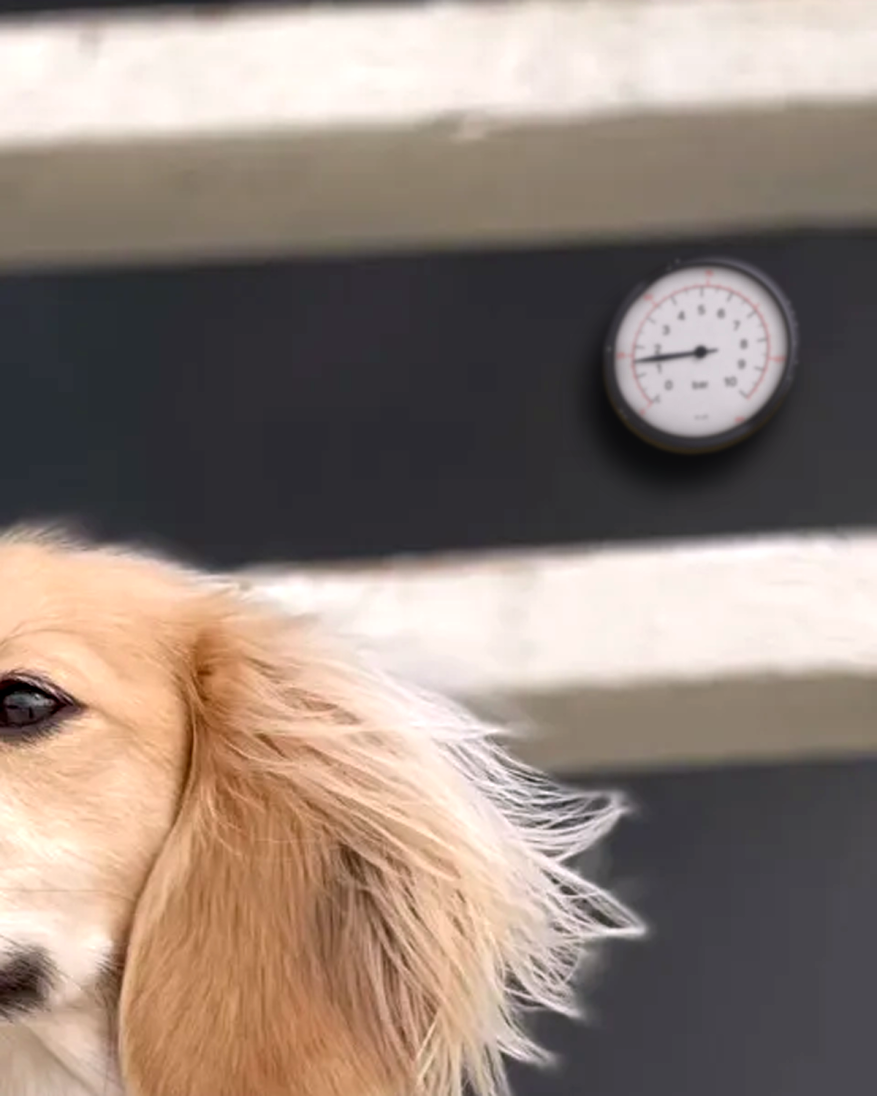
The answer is {"value": 1.5, "unit": "bar"}
